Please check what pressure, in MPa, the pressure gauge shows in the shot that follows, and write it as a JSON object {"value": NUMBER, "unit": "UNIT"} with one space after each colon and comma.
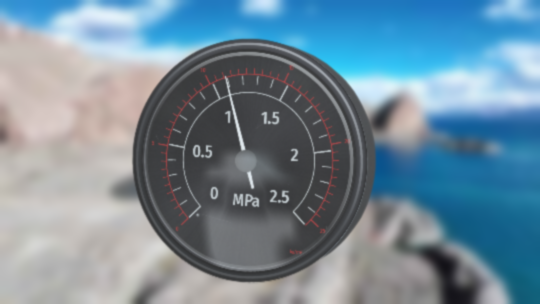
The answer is {"value": 1.1, "unit": "MPa"}
